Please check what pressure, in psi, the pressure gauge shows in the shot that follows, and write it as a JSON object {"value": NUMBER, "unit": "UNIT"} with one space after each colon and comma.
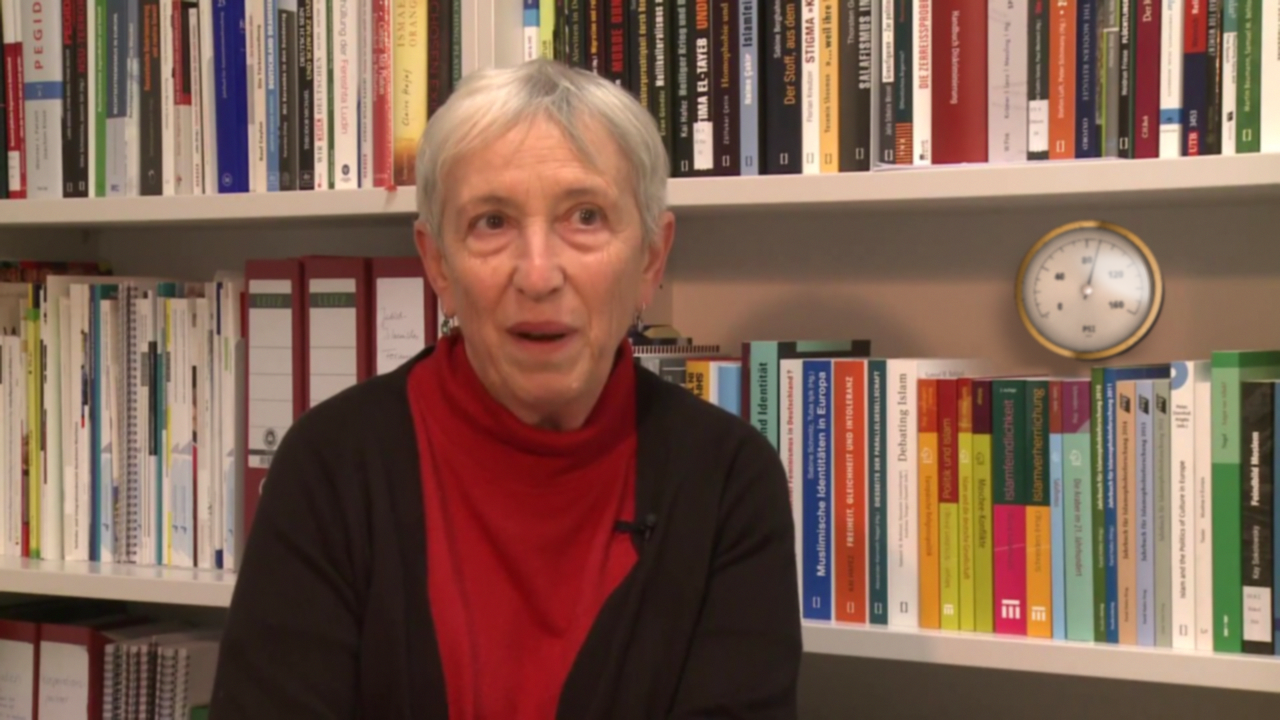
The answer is {"value": 90, "unit": "psi"}
